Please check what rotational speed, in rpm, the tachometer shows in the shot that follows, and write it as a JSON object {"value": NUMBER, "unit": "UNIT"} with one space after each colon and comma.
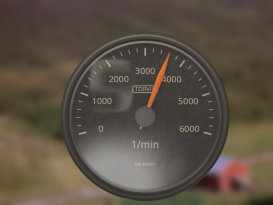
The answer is {"value": 3600, "unit": "rpm"}
